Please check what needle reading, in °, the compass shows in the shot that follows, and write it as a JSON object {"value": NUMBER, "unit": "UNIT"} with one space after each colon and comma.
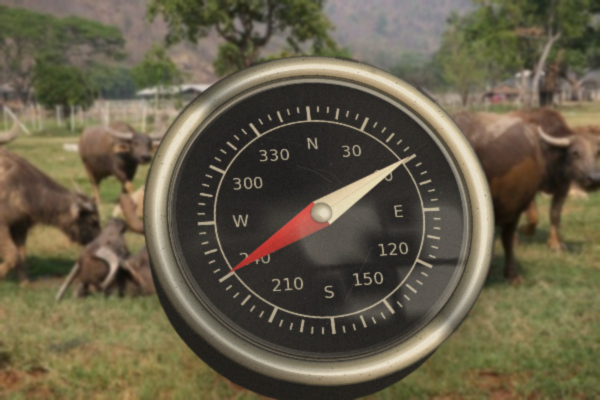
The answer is {"value": 240, "unit": "°"}
